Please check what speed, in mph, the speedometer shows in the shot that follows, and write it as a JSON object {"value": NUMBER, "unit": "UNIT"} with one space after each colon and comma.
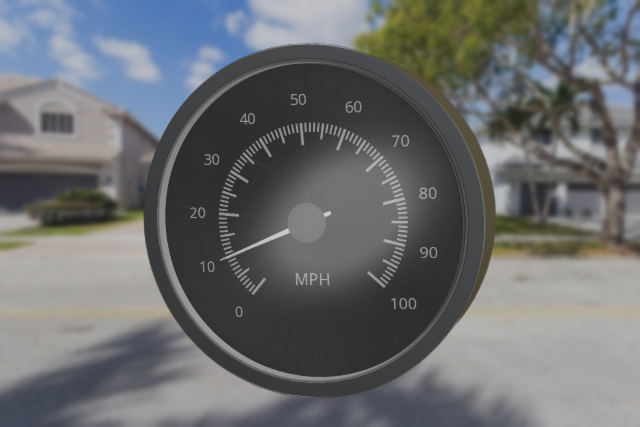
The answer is {"value": 10, "unit": "mph"}
